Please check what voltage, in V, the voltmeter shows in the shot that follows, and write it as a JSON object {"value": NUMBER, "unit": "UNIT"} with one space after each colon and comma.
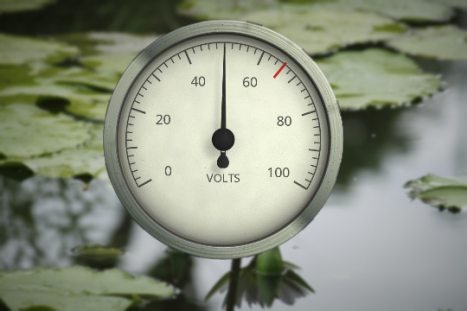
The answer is {"value": 50, "unit": "V"}
